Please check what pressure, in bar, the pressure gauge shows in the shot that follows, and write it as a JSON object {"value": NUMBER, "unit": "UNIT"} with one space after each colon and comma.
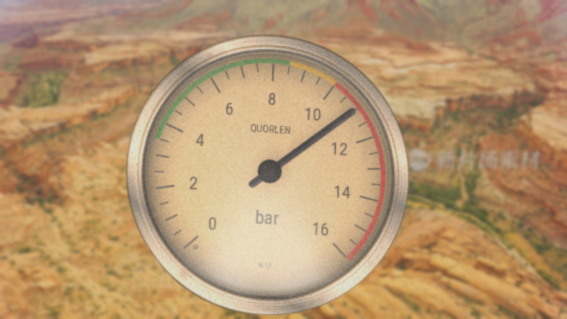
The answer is {"value": 11, "unit": "bar"}
